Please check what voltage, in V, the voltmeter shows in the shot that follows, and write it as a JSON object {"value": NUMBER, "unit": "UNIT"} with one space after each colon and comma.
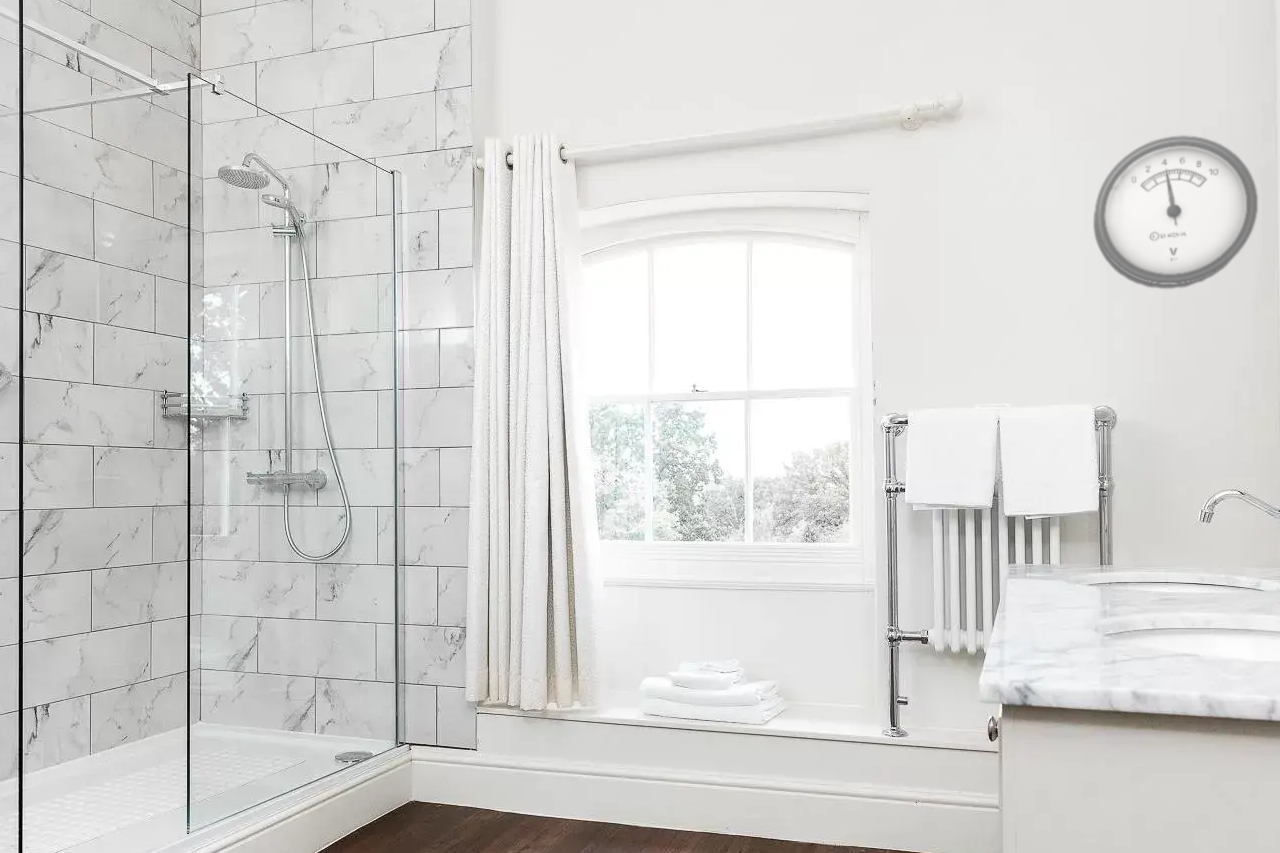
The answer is {"value": 4, "unit": "V"}
